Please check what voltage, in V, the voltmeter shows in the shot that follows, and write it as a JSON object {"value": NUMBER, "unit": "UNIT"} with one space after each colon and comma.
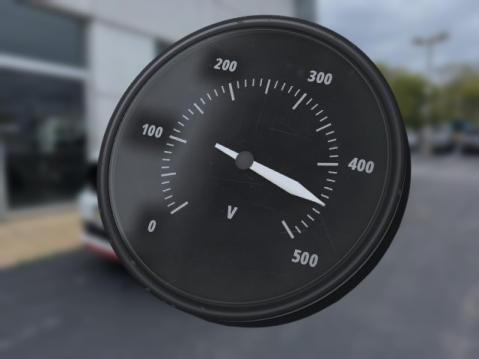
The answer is {"value": 450, "unit": "V"}
